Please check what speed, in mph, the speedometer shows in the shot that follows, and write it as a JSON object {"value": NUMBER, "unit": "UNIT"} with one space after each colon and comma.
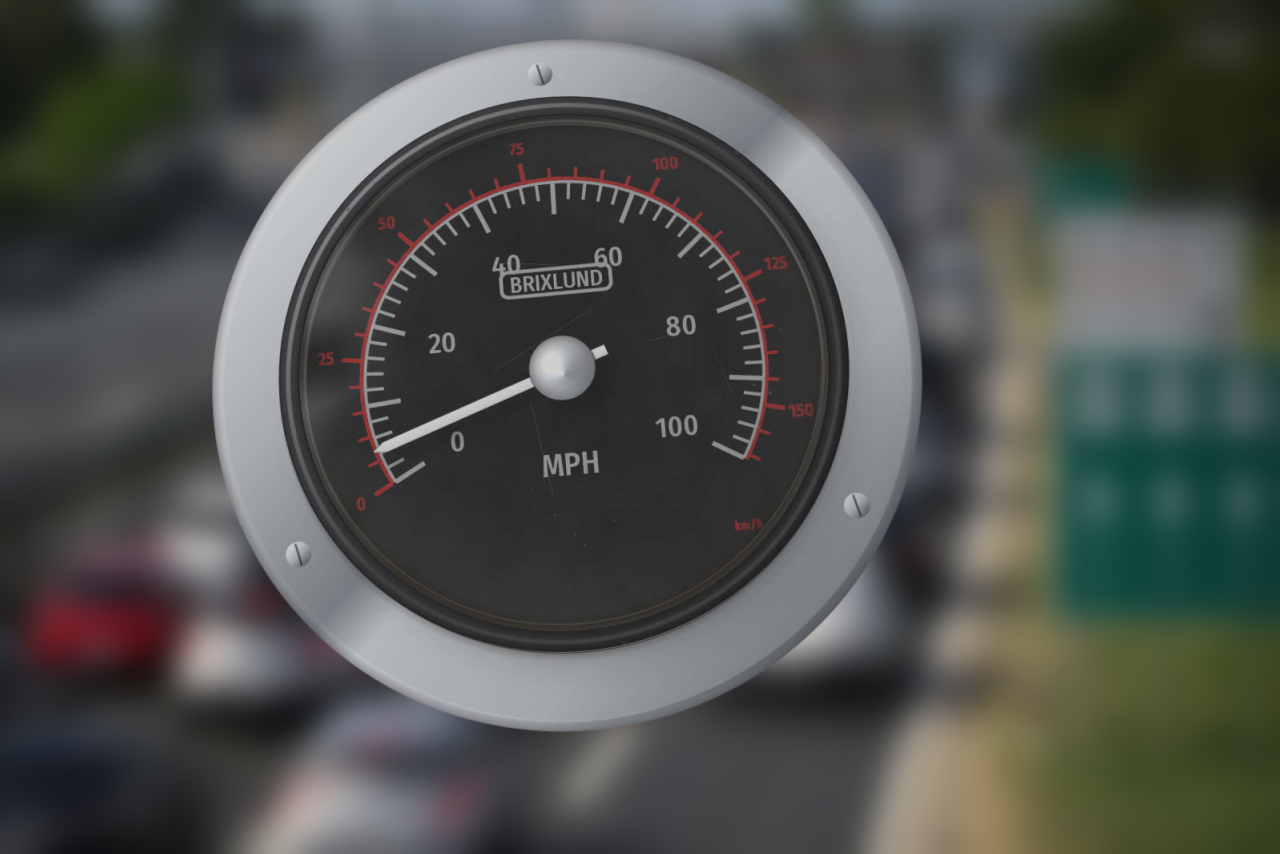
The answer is {"value": 4, "unit": "mph"}
